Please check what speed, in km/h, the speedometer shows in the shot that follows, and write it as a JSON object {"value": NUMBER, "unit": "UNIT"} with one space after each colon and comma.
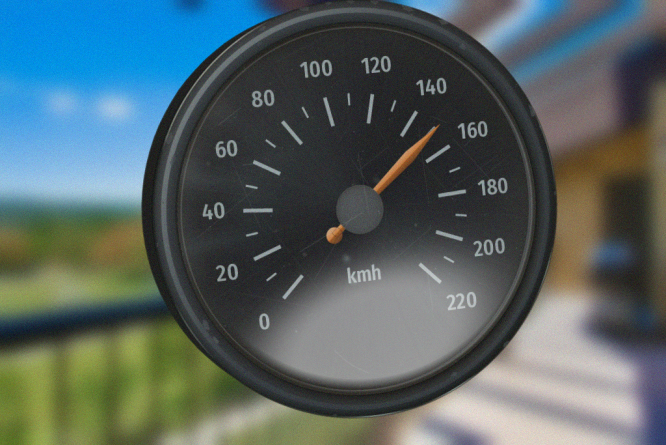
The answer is {"value": 150, "unit": "km/h"}
